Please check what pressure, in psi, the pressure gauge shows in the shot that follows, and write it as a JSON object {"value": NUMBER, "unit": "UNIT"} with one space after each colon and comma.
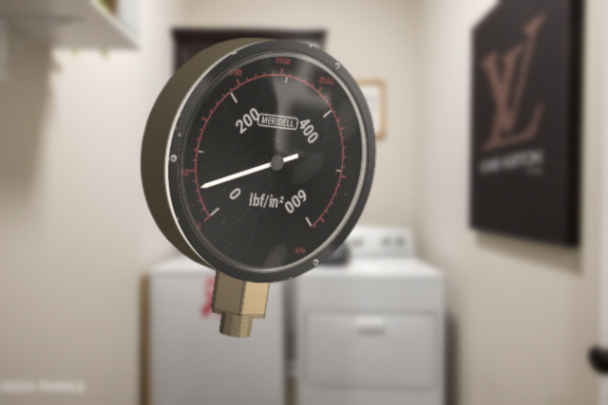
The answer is {"value": 50, "unit": "psi"}
